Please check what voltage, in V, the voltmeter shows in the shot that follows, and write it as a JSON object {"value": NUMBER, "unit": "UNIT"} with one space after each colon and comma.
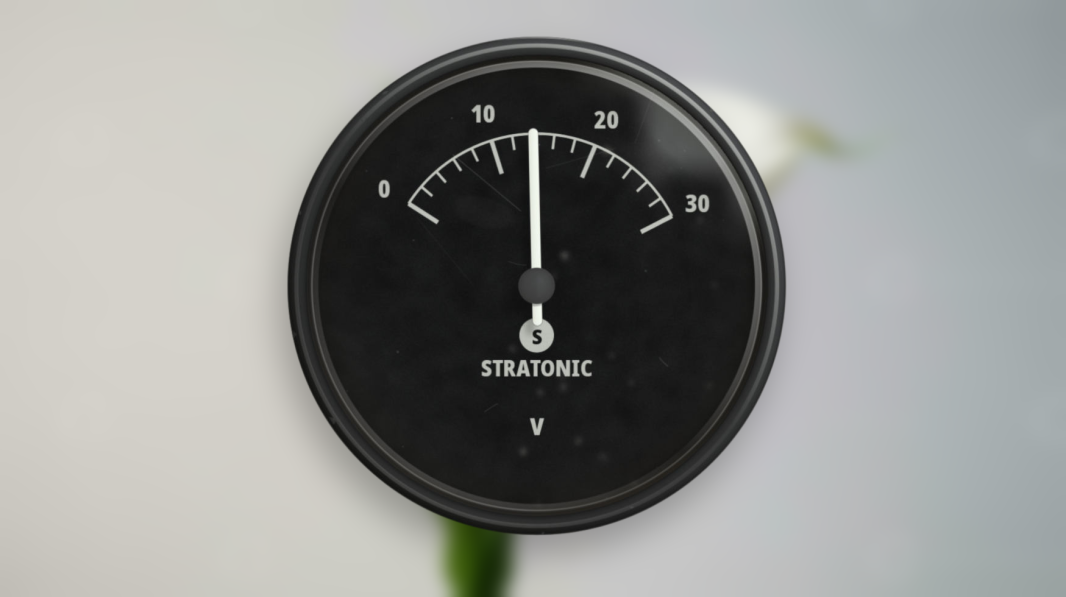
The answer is {"value": 14, "unit": "V"}
